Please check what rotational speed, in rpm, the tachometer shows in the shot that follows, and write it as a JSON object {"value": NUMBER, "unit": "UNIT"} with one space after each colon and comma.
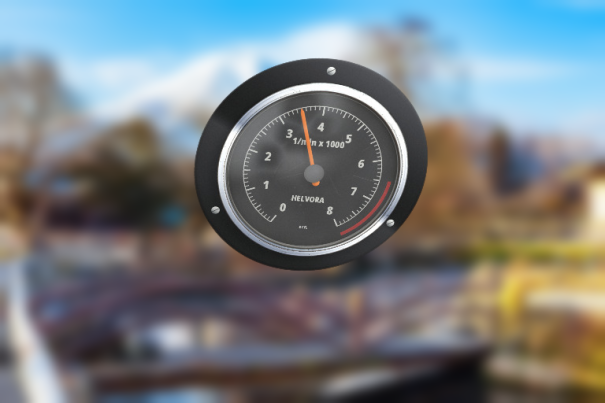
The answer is {"value": 3500, "unit": "rpm"}
